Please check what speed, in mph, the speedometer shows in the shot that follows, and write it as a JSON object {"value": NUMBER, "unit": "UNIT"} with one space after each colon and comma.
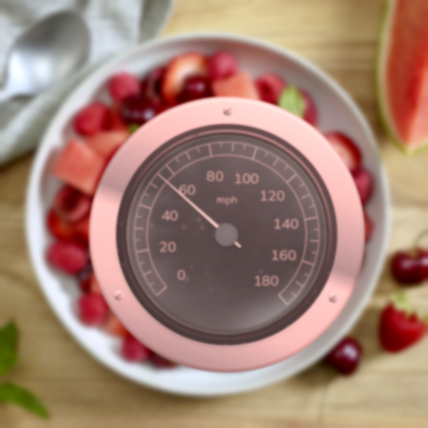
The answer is {"value": 55, "unit": "mph"}
